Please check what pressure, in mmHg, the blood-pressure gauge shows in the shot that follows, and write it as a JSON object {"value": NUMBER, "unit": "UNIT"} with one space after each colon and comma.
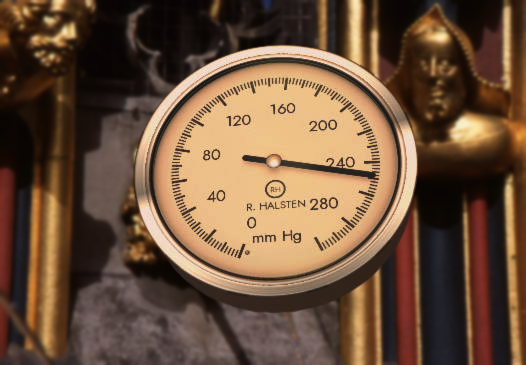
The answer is {"value": 250, "unit": "mmHg"}
